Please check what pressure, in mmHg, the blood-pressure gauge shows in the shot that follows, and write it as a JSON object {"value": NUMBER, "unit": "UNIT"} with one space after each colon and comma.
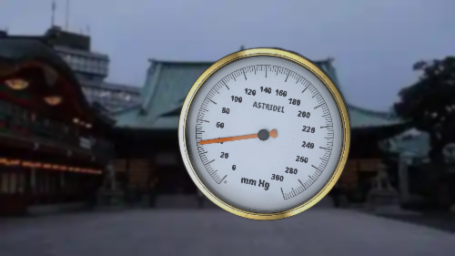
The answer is {"value": 40, "unit": "mmHg"}
